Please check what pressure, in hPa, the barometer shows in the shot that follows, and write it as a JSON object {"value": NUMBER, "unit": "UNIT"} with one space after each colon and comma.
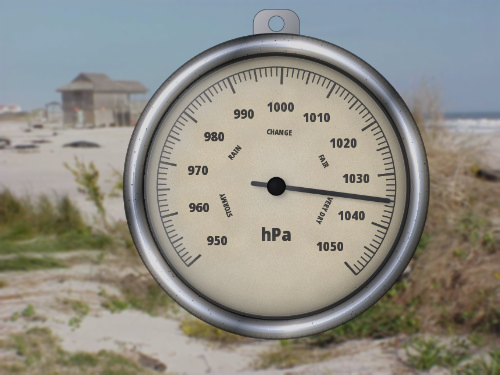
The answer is {"value": 1035, "unit": "hPa"}
